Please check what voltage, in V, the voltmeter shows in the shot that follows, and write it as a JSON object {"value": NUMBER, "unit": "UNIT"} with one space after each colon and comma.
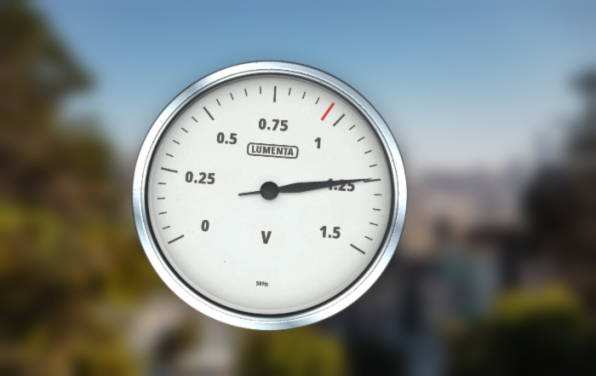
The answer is {"value": 1.25, "unit": "V"}
